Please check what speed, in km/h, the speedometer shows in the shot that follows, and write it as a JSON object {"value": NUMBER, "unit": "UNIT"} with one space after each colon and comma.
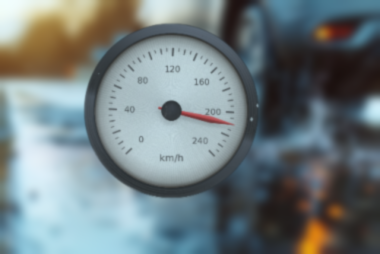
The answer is {"value": 210, "unit": "km/h"}
